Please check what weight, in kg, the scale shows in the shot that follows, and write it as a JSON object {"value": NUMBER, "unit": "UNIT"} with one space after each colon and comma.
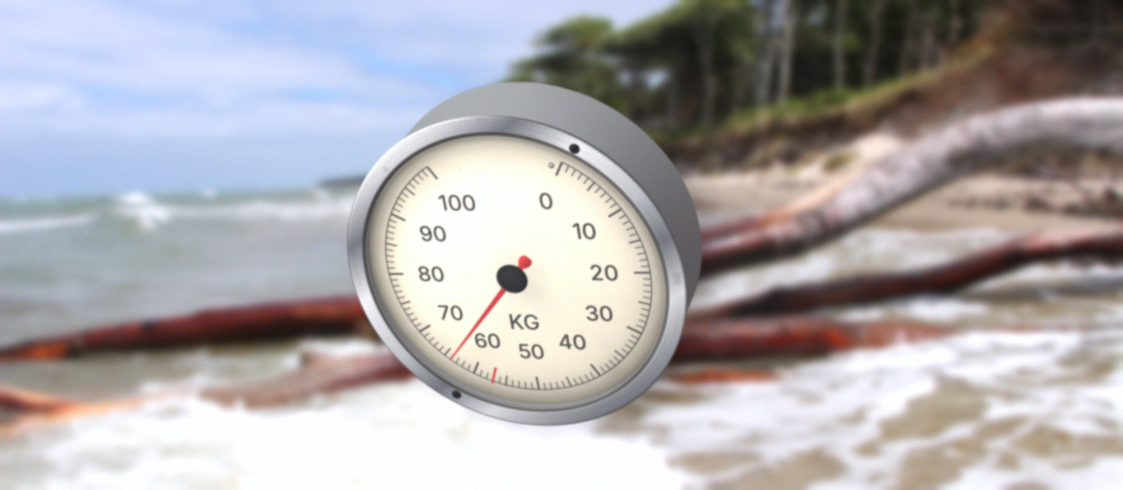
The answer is {"value": 64, "unit": "kg"}
